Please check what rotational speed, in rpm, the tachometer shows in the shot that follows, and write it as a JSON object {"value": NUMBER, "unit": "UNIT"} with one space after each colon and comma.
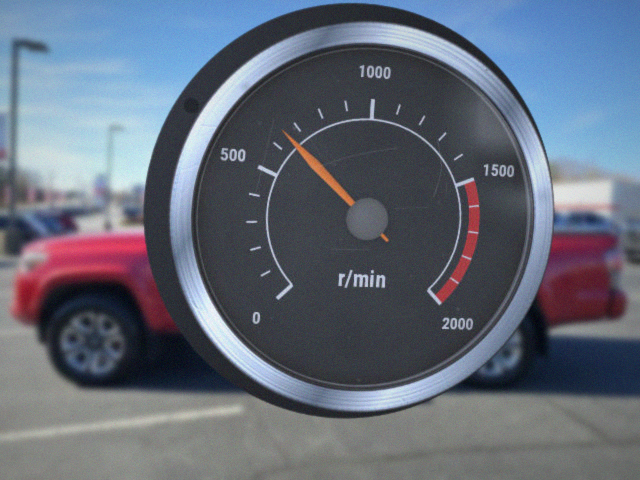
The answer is {"value": 650, "unit": "rpm"}
